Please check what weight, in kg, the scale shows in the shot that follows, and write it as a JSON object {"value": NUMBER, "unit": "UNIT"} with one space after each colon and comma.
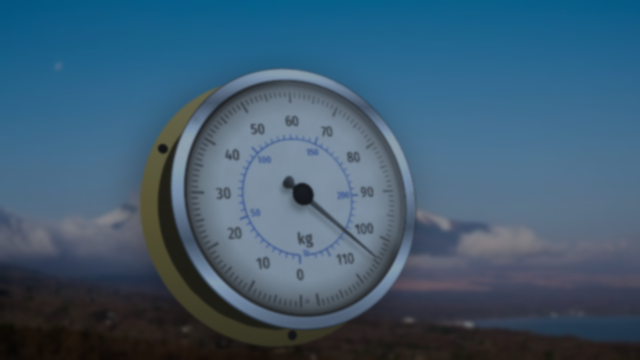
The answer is {"value": 105, "unit": "kg"}
